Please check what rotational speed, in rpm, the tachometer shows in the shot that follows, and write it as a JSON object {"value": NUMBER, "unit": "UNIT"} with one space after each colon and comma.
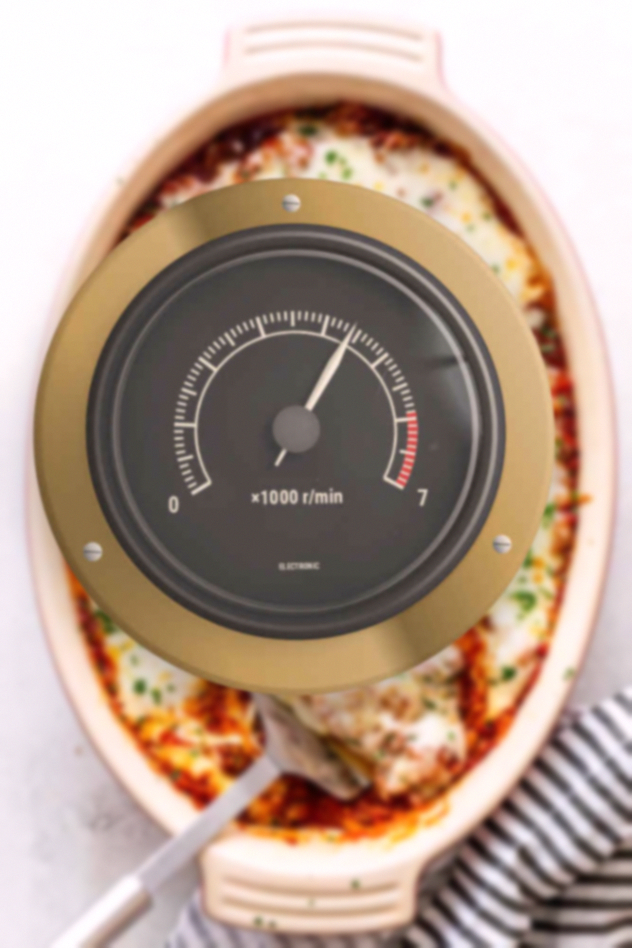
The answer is {"value": 4400, "unit": "rpm"}
